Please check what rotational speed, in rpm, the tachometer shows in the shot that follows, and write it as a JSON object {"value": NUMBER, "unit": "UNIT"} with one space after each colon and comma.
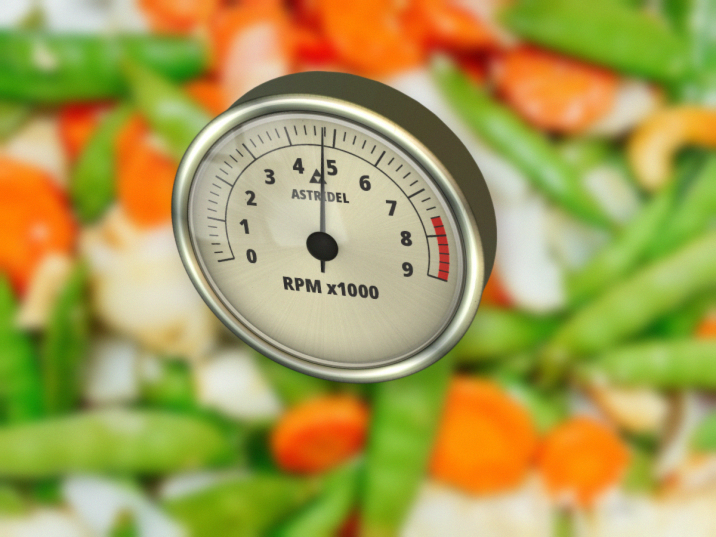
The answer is {"value": 4800, "unit": "rpm"}
